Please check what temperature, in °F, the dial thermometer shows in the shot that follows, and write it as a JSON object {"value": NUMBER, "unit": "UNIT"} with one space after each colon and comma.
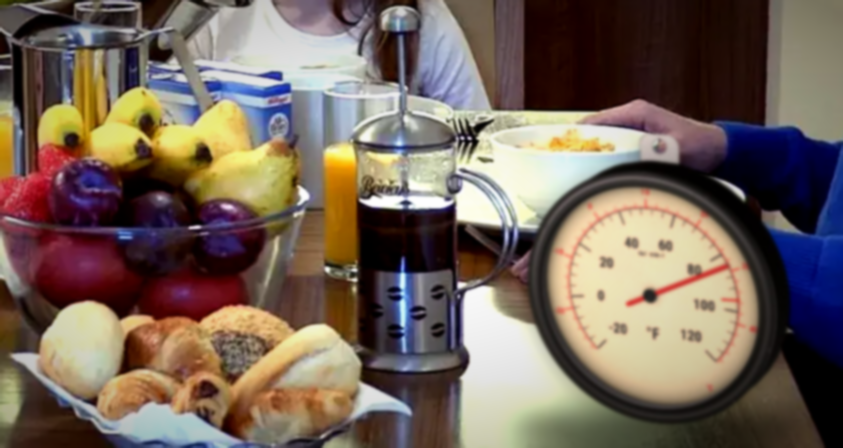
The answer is {"value": 84, "unit": "°F"}
